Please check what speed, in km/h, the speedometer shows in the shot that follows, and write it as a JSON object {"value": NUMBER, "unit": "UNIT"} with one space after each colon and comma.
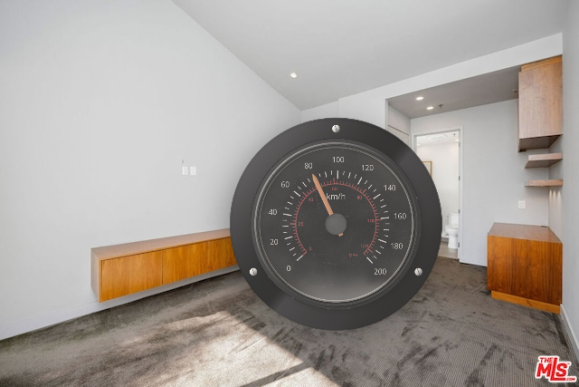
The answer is {"value": 80, "unit": "km/h"}
